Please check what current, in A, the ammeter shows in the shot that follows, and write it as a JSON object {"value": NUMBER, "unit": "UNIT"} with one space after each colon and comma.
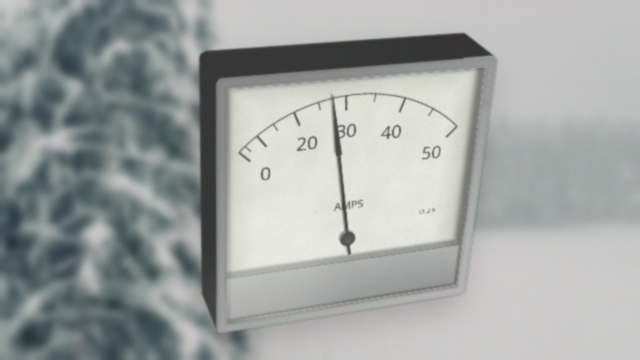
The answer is {"value": 27.5, "unit": "A"}
